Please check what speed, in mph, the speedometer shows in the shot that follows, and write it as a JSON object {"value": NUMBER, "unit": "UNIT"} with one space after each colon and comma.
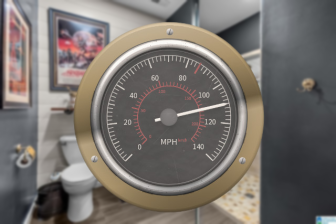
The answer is {"value": 110, "unit": "mph"}
